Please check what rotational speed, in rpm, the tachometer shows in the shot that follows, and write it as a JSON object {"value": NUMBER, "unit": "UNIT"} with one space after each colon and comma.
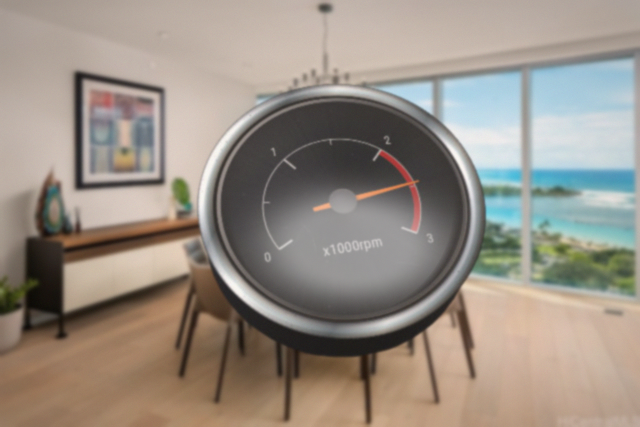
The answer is {"value": 2500, "unit": "rpm"}
